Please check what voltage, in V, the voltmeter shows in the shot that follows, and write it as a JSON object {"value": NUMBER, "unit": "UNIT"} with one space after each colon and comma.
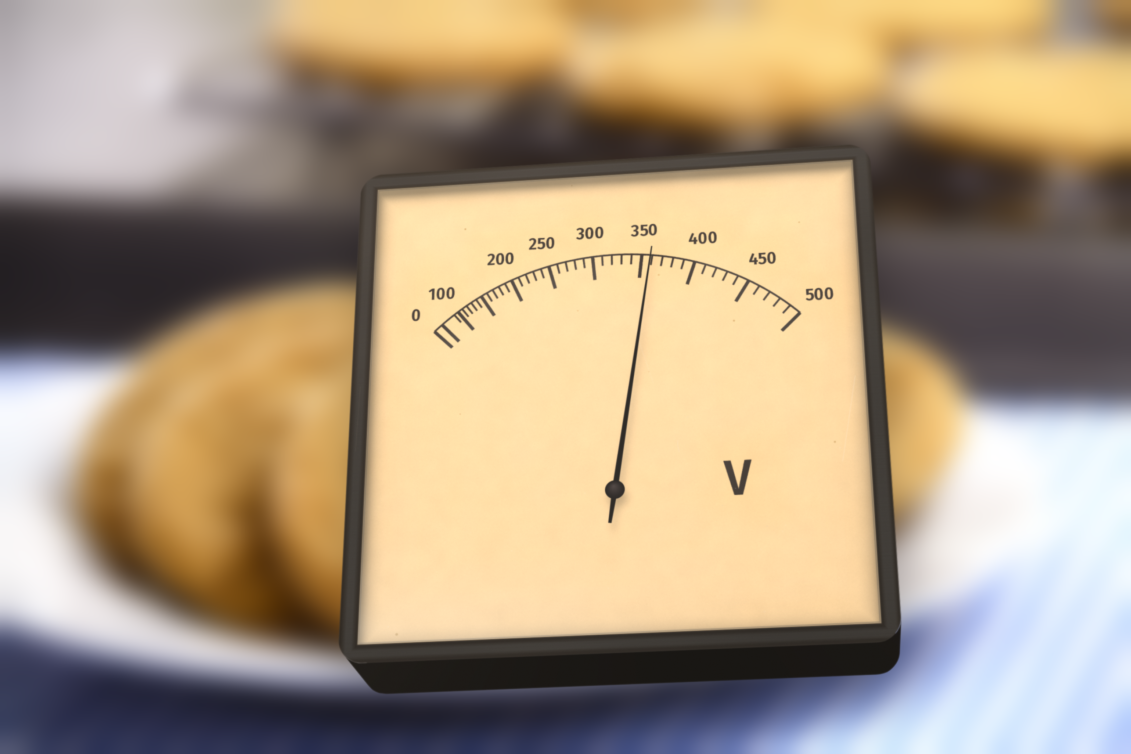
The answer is {"value": 360, "unit": "V"}
